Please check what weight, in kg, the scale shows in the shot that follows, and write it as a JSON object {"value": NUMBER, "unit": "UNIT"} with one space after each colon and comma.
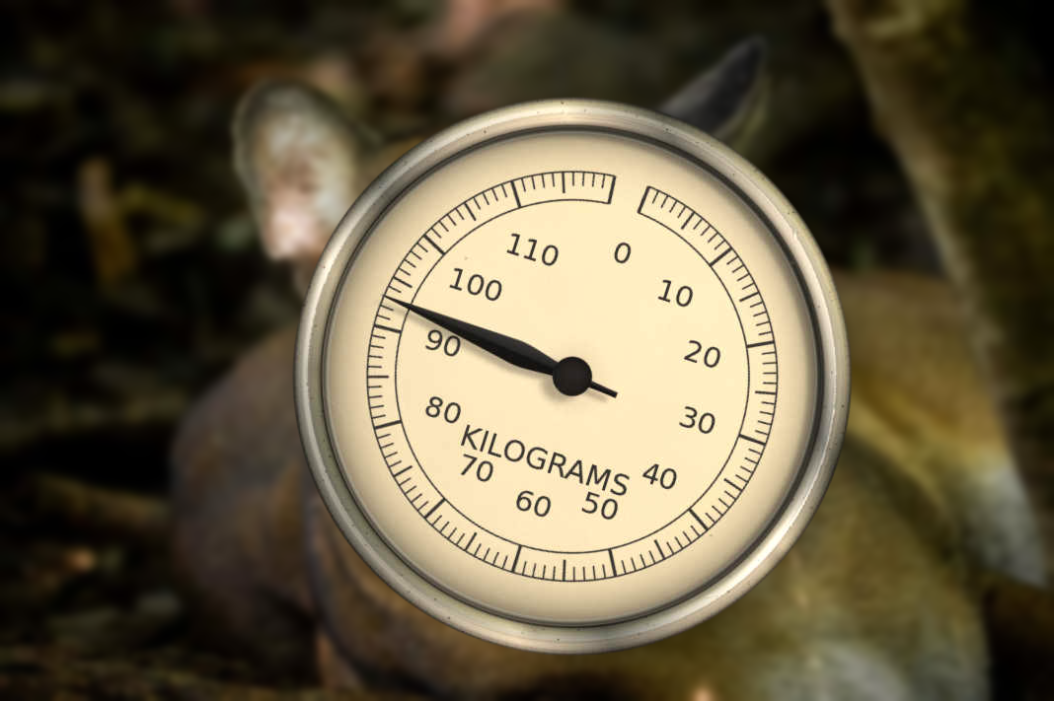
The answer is {"value": 93, "unit": "kg"}
